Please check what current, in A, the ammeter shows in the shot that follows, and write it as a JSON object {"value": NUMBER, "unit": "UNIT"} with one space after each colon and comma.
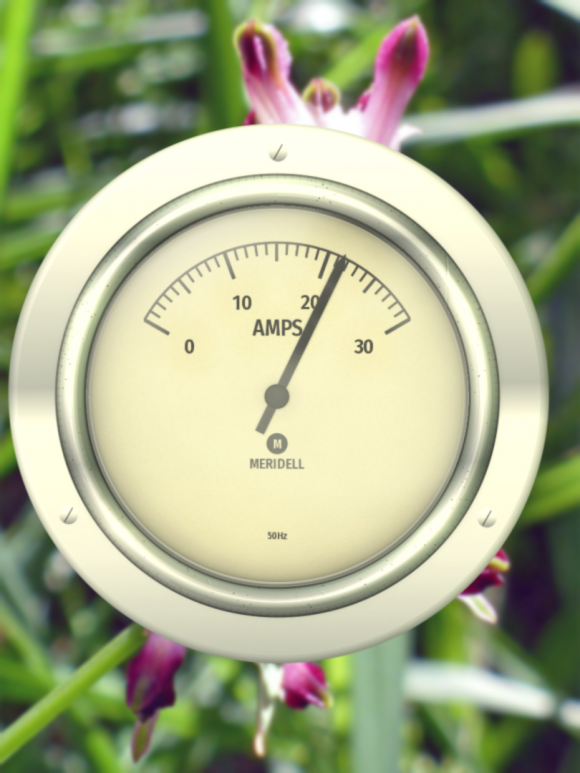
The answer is {"value": 21.5, "unit": "A"}
